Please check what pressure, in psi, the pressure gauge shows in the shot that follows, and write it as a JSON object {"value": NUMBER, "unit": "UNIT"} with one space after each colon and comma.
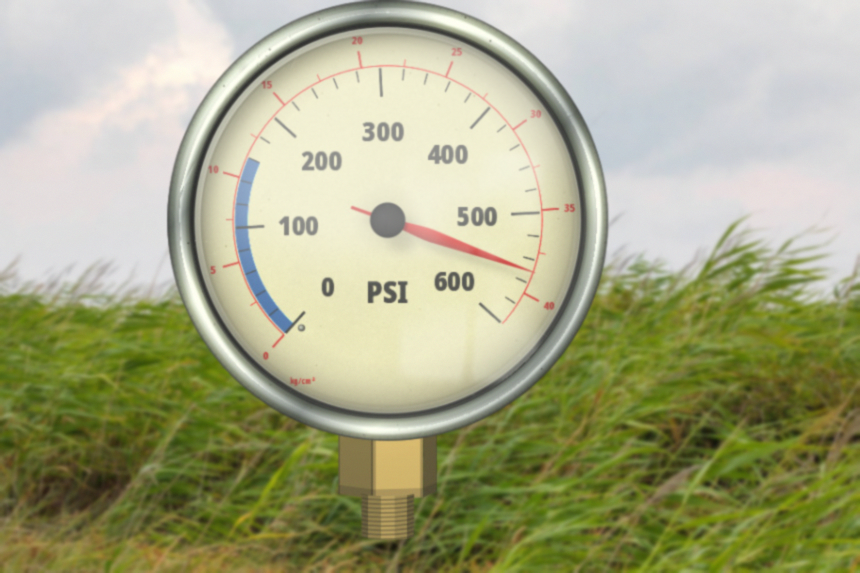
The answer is {"value": 550, "unit": "psi"}
